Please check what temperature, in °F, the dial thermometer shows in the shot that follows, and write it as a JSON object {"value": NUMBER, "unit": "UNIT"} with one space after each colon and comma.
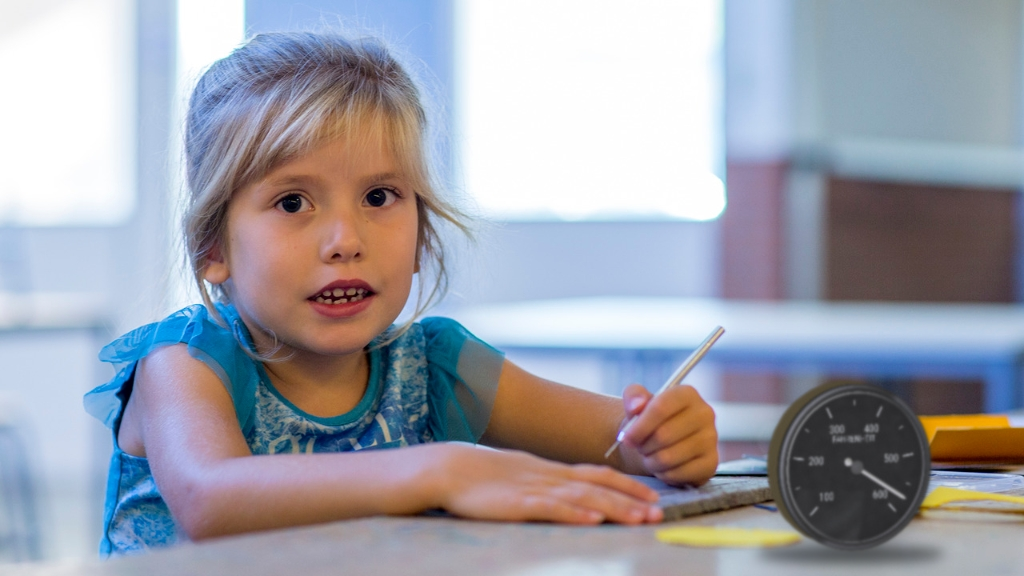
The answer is {"value": 575, "unit": "°F"}
